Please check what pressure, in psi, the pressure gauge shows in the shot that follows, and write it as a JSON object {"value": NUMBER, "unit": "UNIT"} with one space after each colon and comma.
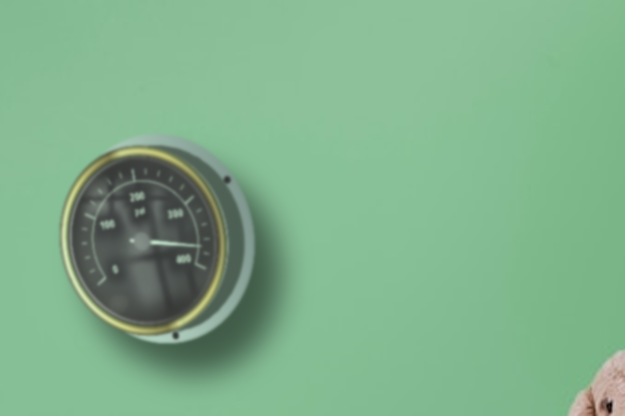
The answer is {"value": 370, "unit": "psi"}
